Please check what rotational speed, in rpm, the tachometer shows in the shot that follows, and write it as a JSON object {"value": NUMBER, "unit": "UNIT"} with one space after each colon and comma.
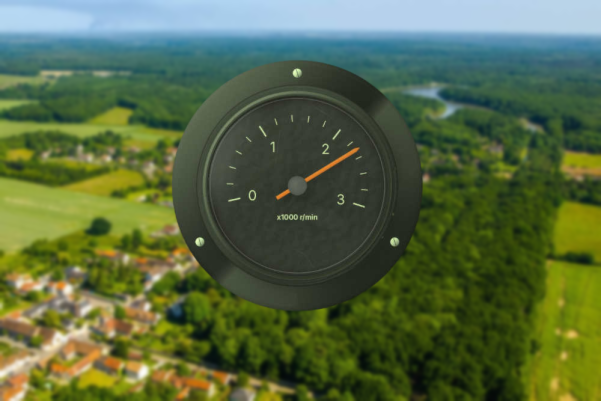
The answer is {"value": 2300, "unit": "rpm"}
